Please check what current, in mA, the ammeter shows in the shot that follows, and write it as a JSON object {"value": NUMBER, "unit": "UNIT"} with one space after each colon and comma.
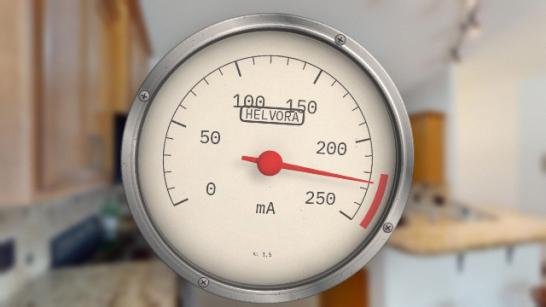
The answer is {"value": 225, "unit": "mA"}
